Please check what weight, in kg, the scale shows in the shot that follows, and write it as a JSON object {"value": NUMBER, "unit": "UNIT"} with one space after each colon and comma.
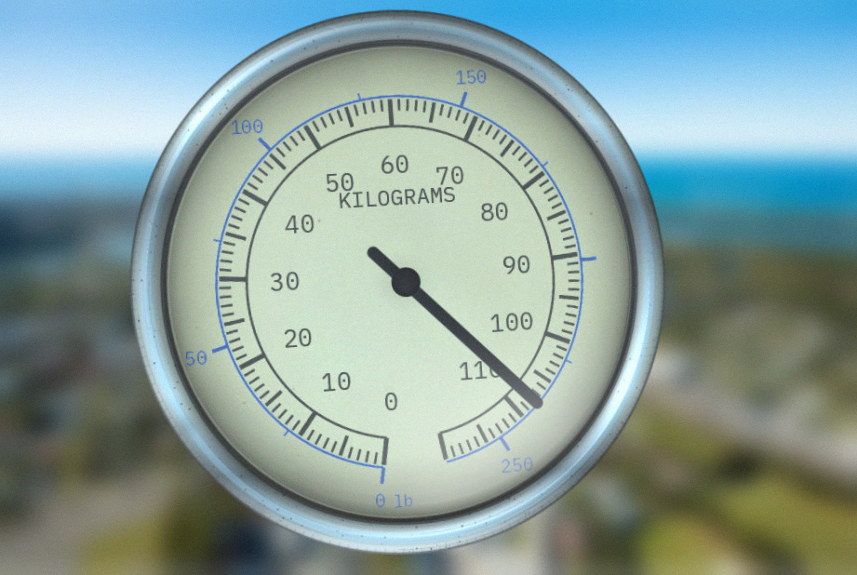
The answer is {"value": 108, "unit": "kg"}
